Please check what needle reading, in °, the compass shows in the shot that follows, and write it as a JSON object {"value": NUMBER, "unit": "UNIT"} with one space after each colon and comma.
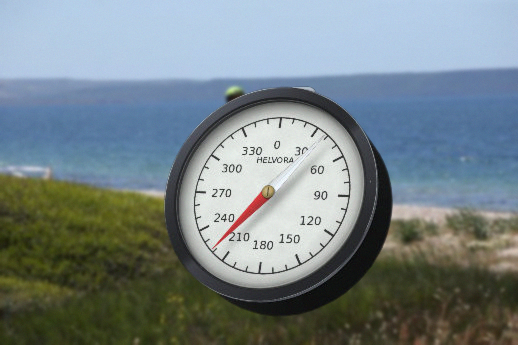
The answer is {"value": 220, "unit": "°"}
